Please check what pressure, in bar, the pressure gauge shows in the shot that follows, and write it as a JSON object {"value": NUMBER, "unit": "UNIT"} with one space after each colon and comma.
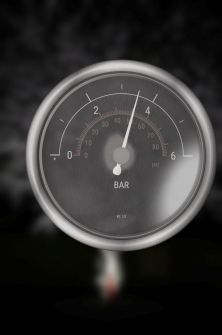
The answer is {"value": 3.5, "unit": "bar"}
